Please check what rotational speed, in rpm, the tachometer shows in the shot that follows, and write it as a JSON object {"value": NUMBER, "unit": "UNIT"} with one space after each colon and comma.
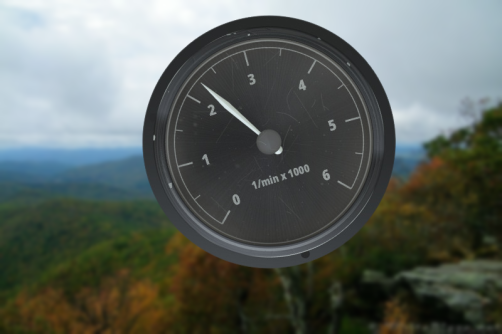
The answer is {"value": 2250, "unit": "rpm"}
